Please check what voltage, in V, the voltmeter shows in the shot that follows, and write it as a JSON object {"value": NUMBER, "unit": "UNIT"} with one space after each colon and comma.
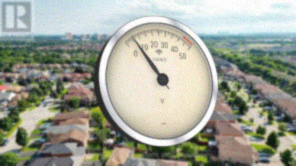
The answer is {"value": 5, "unit": "V"}
